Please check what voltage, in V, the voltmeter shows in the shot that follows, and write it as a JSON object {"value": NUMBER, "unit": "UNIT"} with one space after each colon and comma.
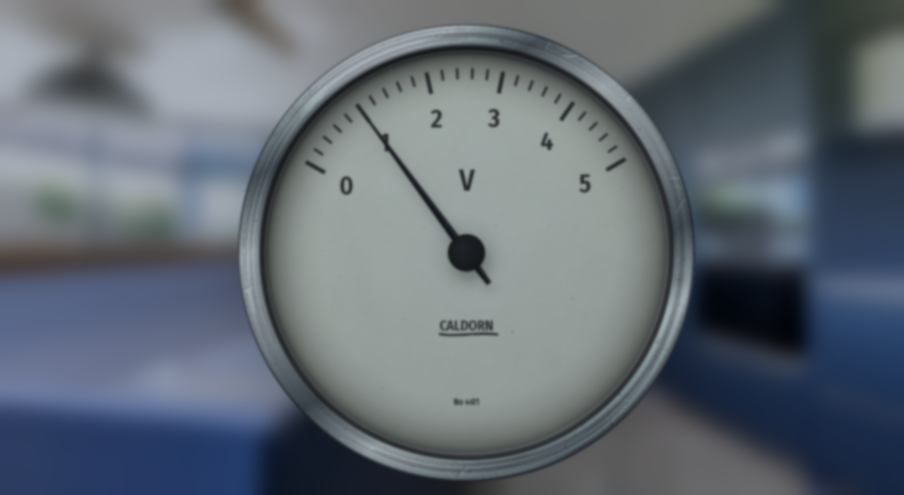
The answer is {"value": 1, "unit": "V"}
